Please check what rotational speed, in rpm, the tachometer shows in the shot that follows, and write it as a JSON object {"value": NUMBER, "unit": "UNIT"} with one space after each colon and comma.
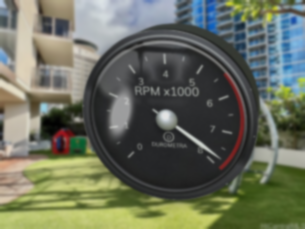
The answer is {"value": 7750, "unit": "rpm"}
